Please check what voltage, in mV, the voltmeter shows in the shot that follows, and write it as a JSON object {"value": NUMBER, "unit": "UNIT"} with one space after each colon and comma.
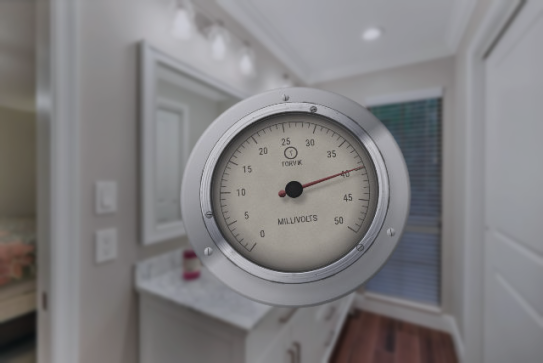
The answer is {"value": 40, "unit": "mV"}
